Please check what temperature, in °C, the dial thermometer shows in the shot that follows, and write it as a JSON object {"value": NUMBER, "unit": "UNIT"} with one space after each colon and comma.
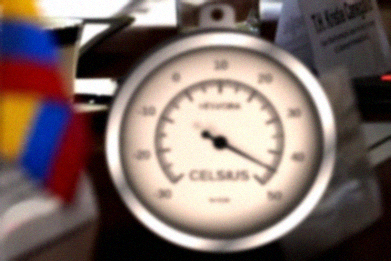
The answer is {"value": 45, "unit": "°C"}
